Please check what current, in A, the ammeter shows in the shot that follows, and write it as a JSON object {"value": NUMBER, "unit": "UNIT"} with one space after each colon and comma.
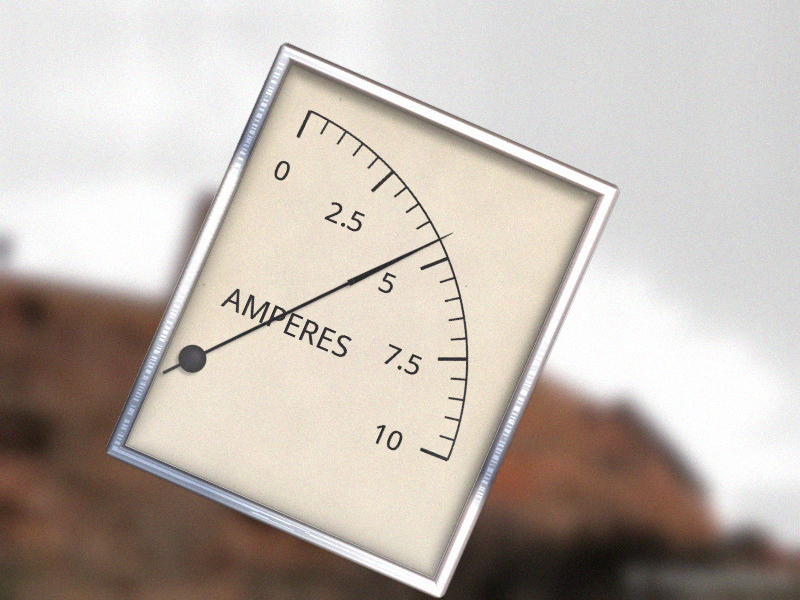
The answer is {"value": 4.5, "unit": "A"}
